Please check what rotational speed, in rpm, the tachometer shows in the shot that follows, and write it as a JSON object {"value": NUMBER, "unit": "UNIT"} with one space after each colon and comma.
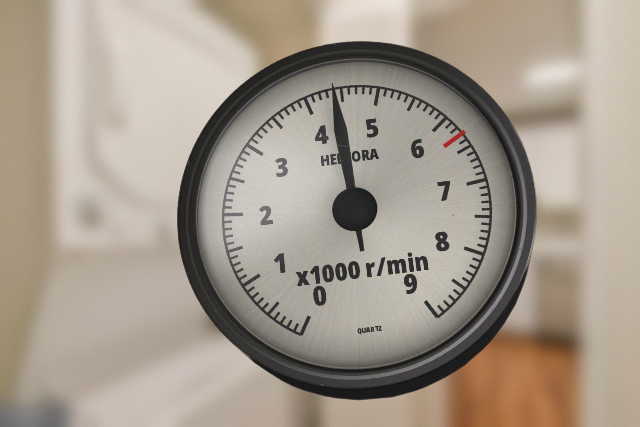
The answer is {"value": 4400, "unit": "rpm"}
